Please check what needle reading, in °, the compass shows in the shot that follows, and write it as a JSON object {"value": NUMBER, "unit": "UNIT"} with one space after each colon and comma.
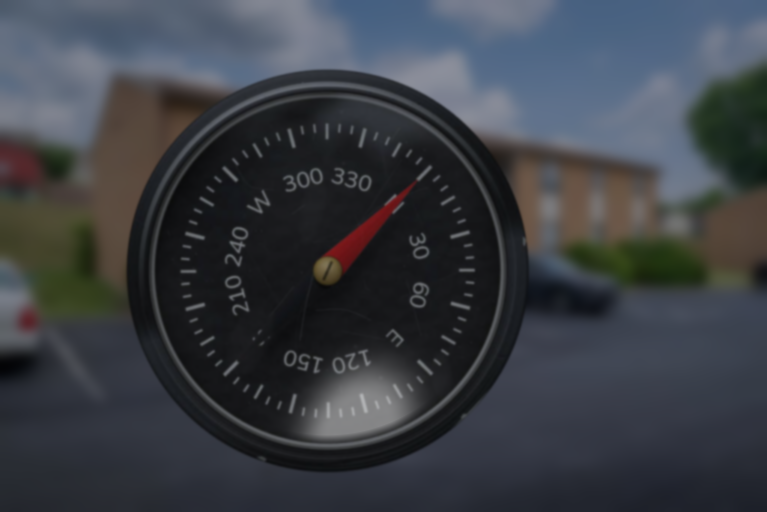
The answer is {"value": 0, "unit": "°"}
